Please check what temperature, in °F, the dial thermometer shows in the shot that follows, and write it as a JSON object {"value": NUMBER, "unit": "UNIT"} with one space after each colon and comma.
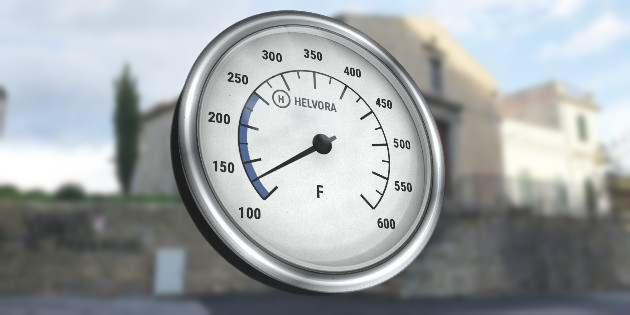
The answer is {"value": 125, "unit": "°F"}
